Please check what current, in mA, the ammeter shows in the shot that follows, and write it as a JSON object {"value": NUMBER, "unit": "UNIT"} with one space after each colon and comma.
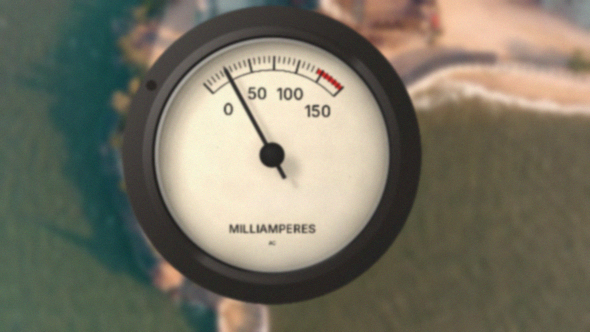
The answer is {"value": 25, "unit": "mA"}
